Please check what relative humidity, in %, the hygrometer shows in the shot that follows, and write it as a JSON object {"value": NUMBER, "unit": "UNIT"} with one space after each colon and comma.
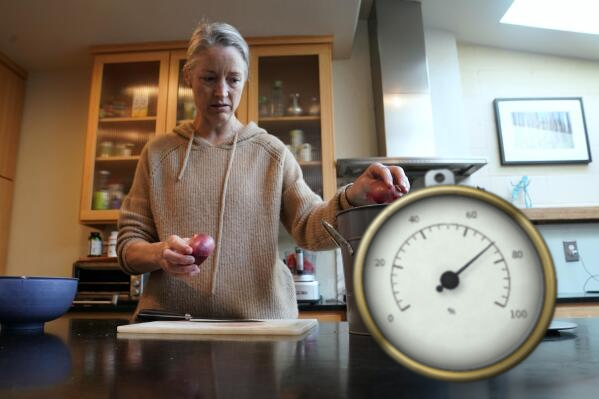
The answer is {"value": 72, "unit": "%"}
